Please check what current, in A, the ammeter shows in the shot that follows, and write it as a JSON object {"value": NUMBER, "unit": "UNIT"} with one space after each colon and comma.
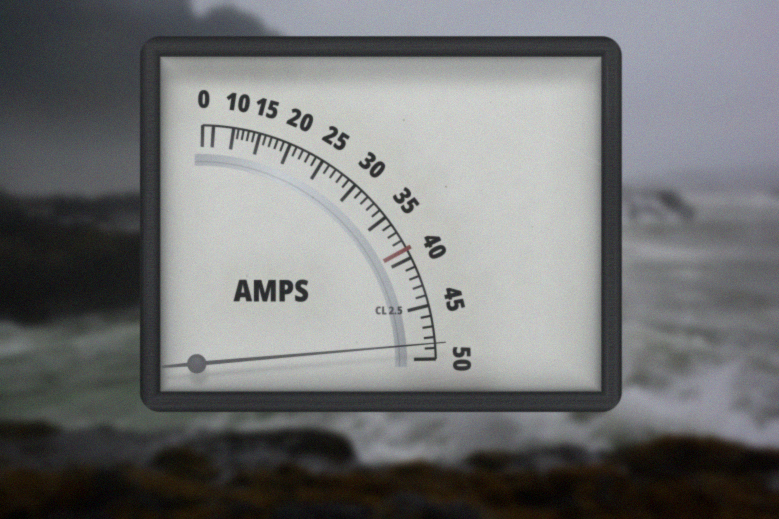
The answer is {"value": 48.5, "unit": "A"}
